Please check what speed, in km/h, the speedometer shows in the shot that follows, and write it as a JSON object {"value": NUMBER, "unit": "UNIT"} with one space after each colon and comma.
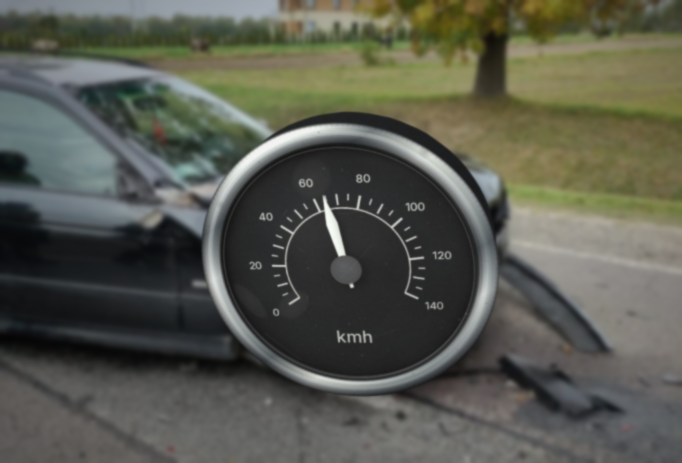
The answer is {"value": 65, "unit": "km/h"}
